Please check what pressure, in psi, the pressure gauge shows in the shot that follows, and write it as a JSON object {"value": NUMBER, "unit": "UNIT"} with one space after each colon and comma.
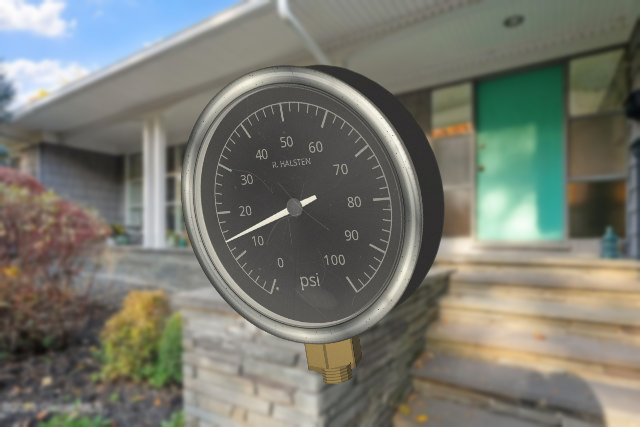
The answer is {"value": 14, "unit": "psi"}
